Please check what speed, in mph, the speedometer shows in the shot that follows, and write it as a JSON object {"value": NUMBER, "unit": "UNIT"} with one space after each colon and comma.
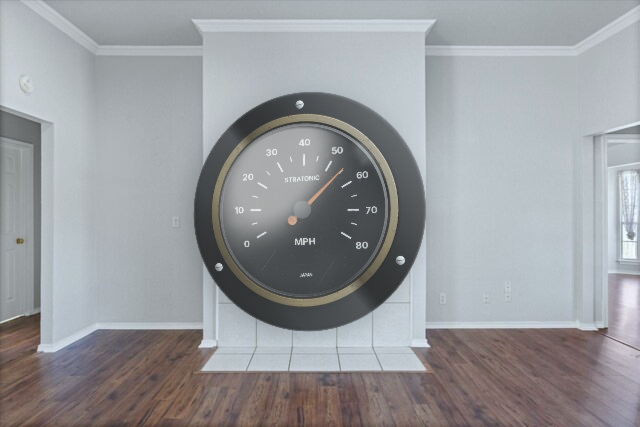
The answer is {"value": 55, "unit": "mph"}
